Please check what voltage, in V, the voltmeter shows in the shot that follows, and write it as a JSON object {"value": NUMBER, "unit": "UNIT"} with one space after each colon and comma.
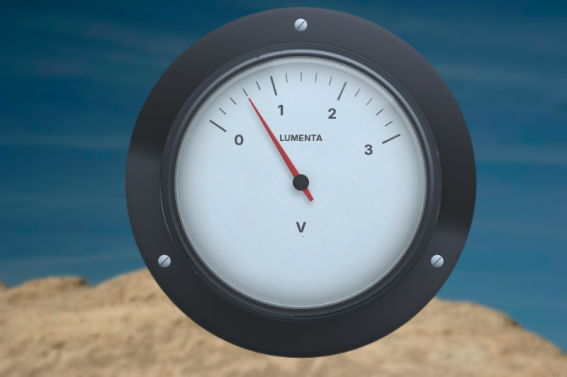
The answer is {"value": 0.6, "unit": "V"}
